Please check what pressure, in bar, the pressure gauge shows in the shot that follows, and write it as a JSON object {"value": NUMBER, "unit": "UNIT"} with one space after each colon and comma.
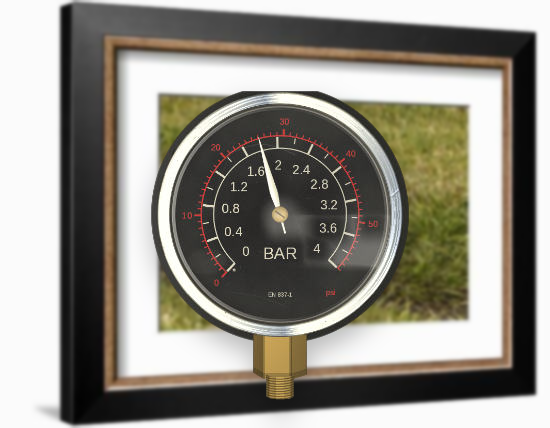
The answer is {"value": 1.8, "unit": "bar"}
